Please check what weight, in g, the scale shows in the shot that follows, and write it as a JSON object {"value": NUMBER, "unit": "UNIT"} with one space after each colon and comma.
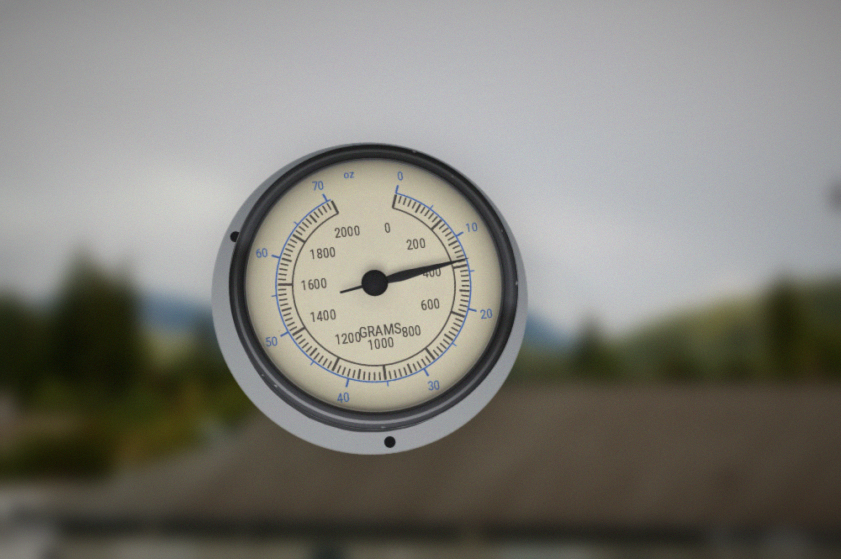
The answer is {"value": 380, "unit": "g"}
